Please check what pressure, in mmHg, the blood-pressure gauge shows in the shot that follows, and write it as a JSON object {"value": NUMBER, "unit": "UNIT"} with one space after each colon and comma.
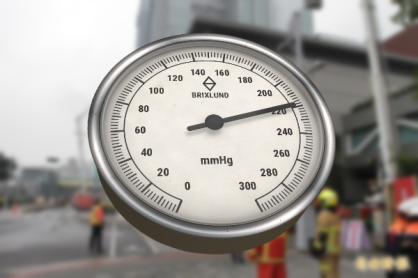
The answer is {"value": 220, "unit": "mmHg"}
